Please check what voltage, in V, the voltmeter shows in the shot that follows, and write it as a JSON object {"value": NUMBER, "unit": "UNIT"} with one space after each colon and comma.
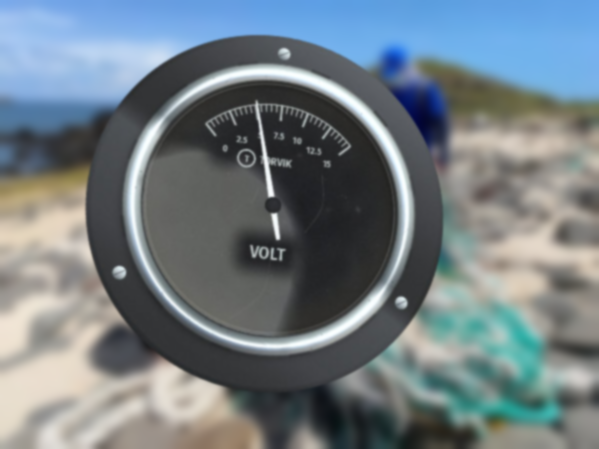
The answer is {"value": 5, "unit": "V"}
